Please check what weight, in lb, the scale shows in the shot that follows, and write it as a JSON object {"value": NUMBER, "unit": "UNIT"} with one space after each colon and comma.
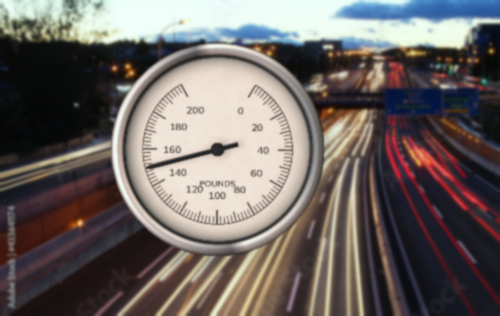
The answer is {"value": 150, "unit": "lb"}
